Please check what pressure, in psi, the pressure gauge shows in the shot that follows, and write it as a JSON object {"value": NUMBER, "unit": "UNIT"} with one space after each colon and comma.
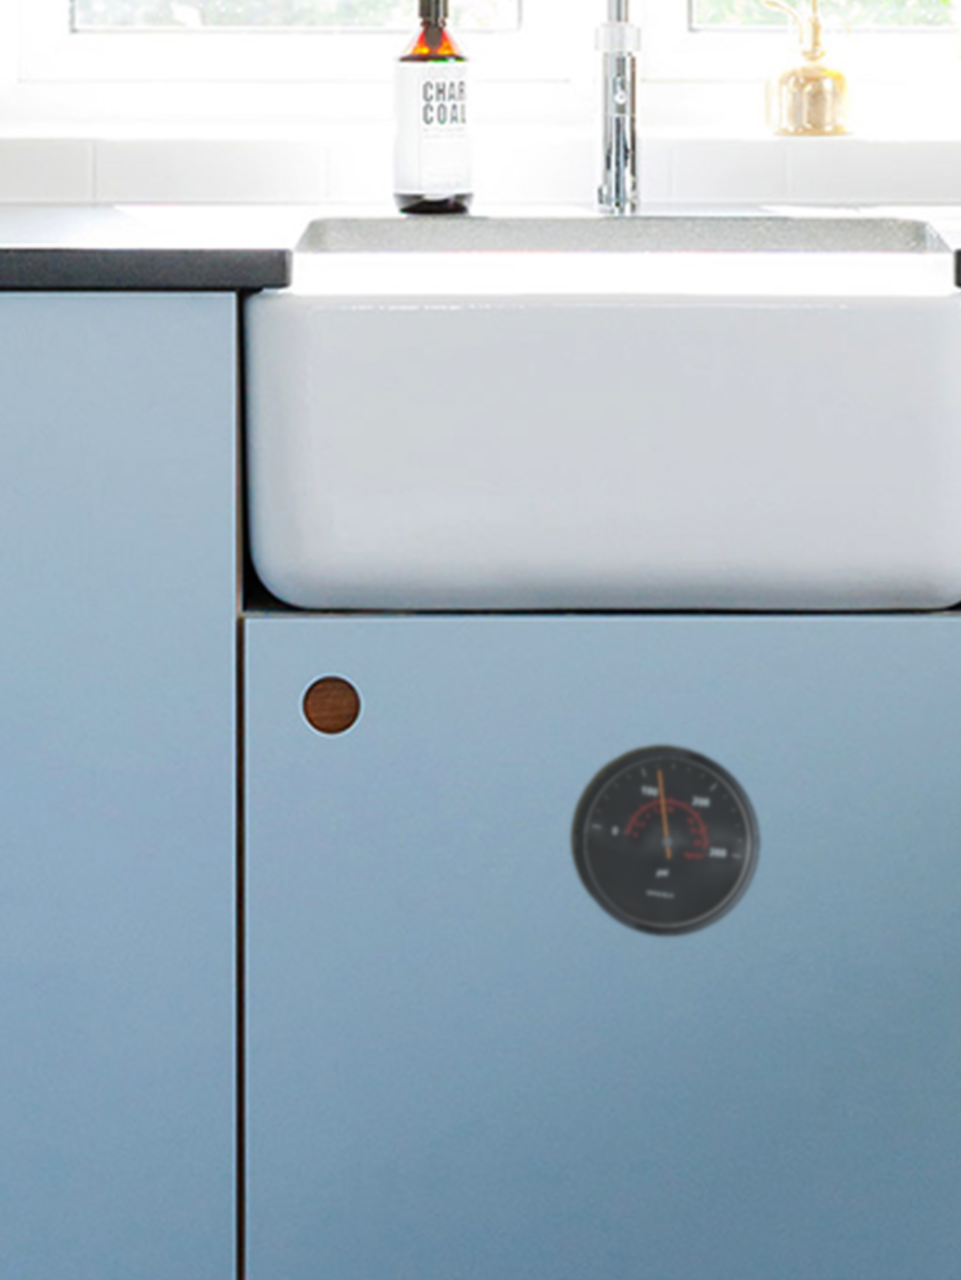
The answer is {"value": 120, "unit": "psi"}
